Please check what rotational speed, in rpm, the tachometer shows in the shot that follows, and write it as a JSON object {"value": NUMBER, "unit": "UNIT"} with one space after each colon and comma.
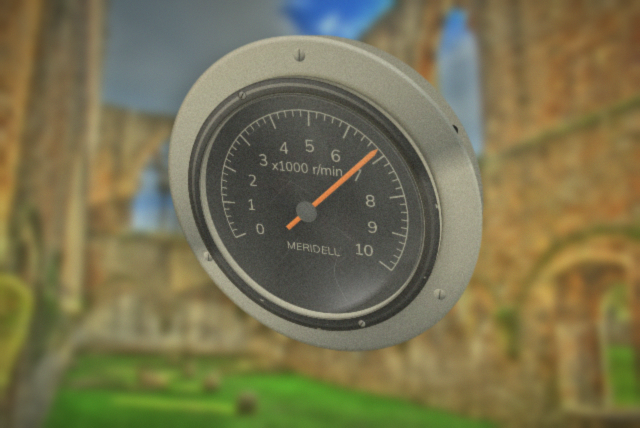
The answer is {"value": 6800, "unit": "rpm"}
